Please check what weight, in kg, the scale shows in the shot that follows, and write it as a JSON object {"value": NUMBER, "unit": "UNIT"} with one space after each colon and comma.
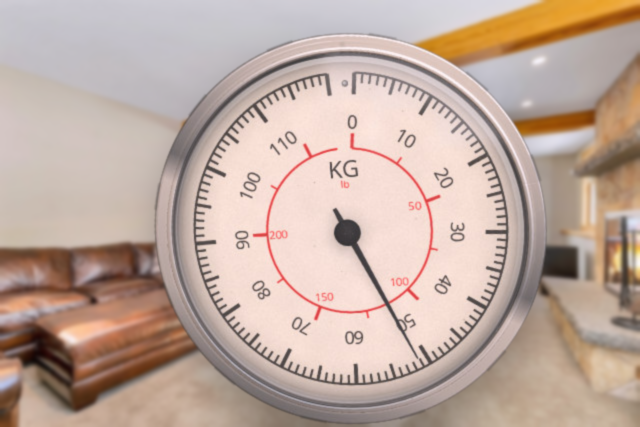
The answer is {"value": 51, "unit": "kg"}
